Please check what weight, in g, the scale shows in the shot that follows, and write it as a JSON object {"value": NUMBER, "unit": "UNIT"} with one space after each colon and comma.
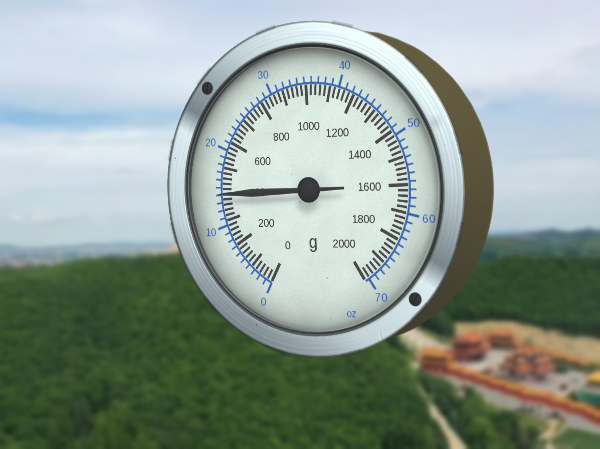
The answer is {"value": 400, "unit": "g"}
